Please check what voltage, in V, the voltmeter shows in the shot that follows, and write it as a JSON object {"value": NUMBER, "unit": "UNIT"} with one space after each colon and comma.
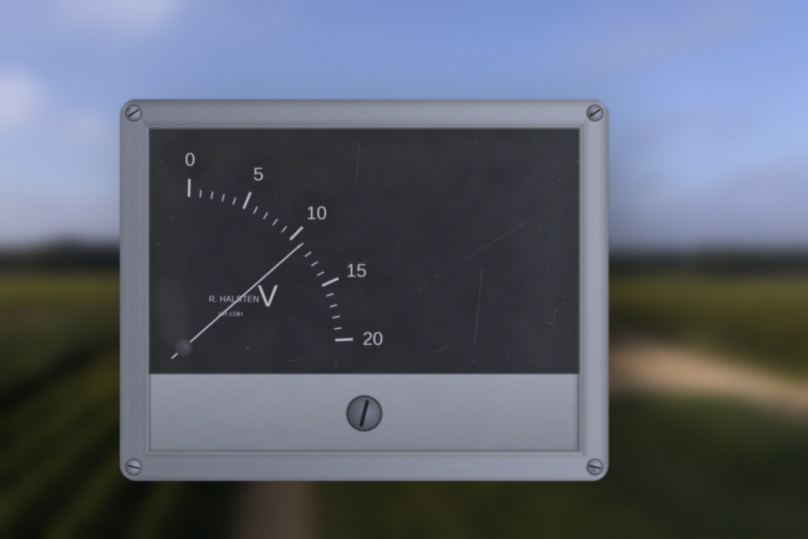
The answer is {"value": 11, "unit": "V"}
